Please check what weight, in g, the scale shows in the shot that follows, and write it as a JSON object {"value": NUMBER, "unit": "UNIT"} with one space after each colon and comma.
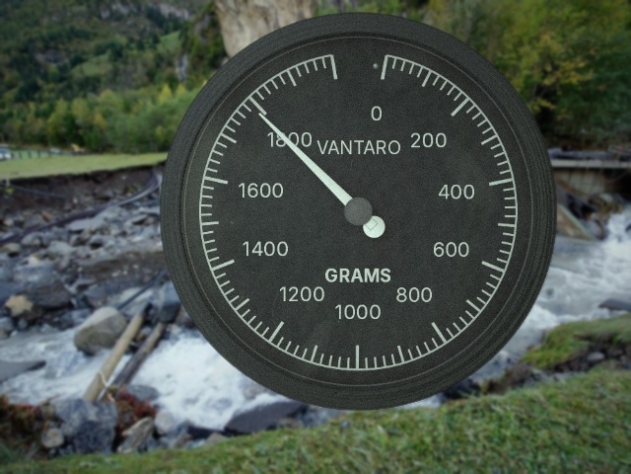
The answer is {"value": 1790, "unit": "g"}
